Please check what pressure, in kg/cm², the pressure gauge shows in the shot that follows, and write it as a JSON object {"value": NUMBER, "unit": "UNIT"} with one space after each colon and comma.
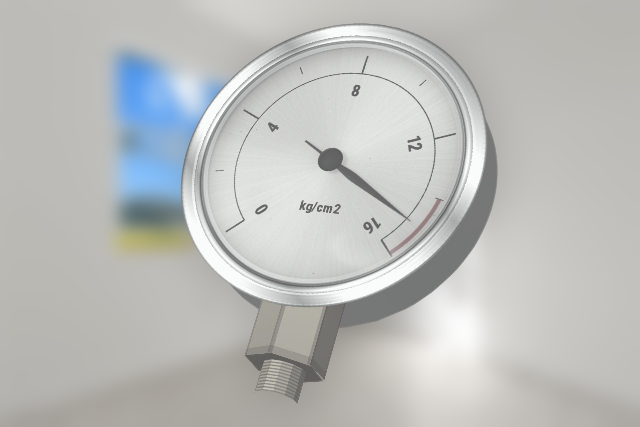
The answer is {"value": 15, "unit": "kg/cm²"}
